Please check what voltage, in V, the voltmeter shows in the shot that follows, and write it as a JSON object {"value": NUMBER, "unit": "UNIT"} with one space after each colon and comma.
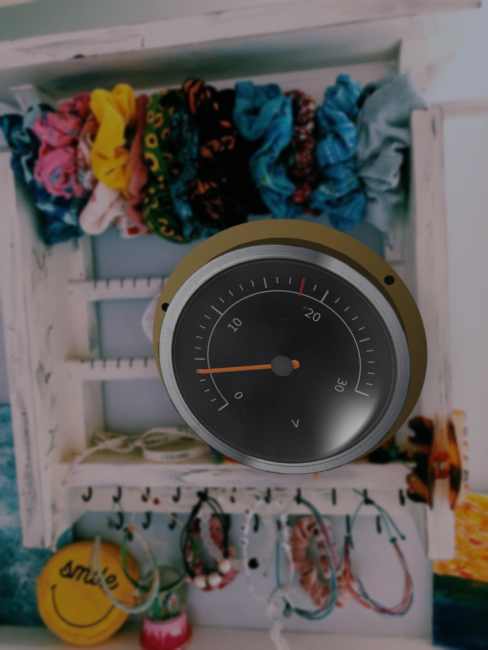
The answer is {"value": 4, "unit": "V"}
